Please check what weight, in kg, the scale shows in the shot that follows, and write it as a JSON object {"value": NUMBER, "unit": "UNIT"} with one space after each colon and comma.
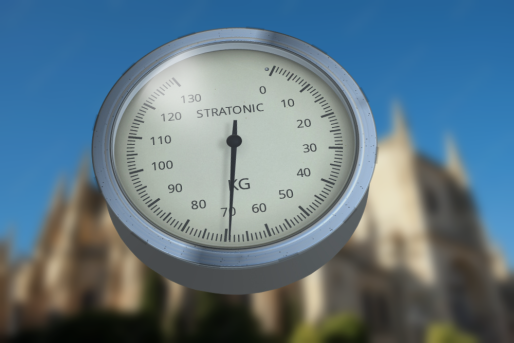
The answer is {"value": 69, "unit": "kg"}
